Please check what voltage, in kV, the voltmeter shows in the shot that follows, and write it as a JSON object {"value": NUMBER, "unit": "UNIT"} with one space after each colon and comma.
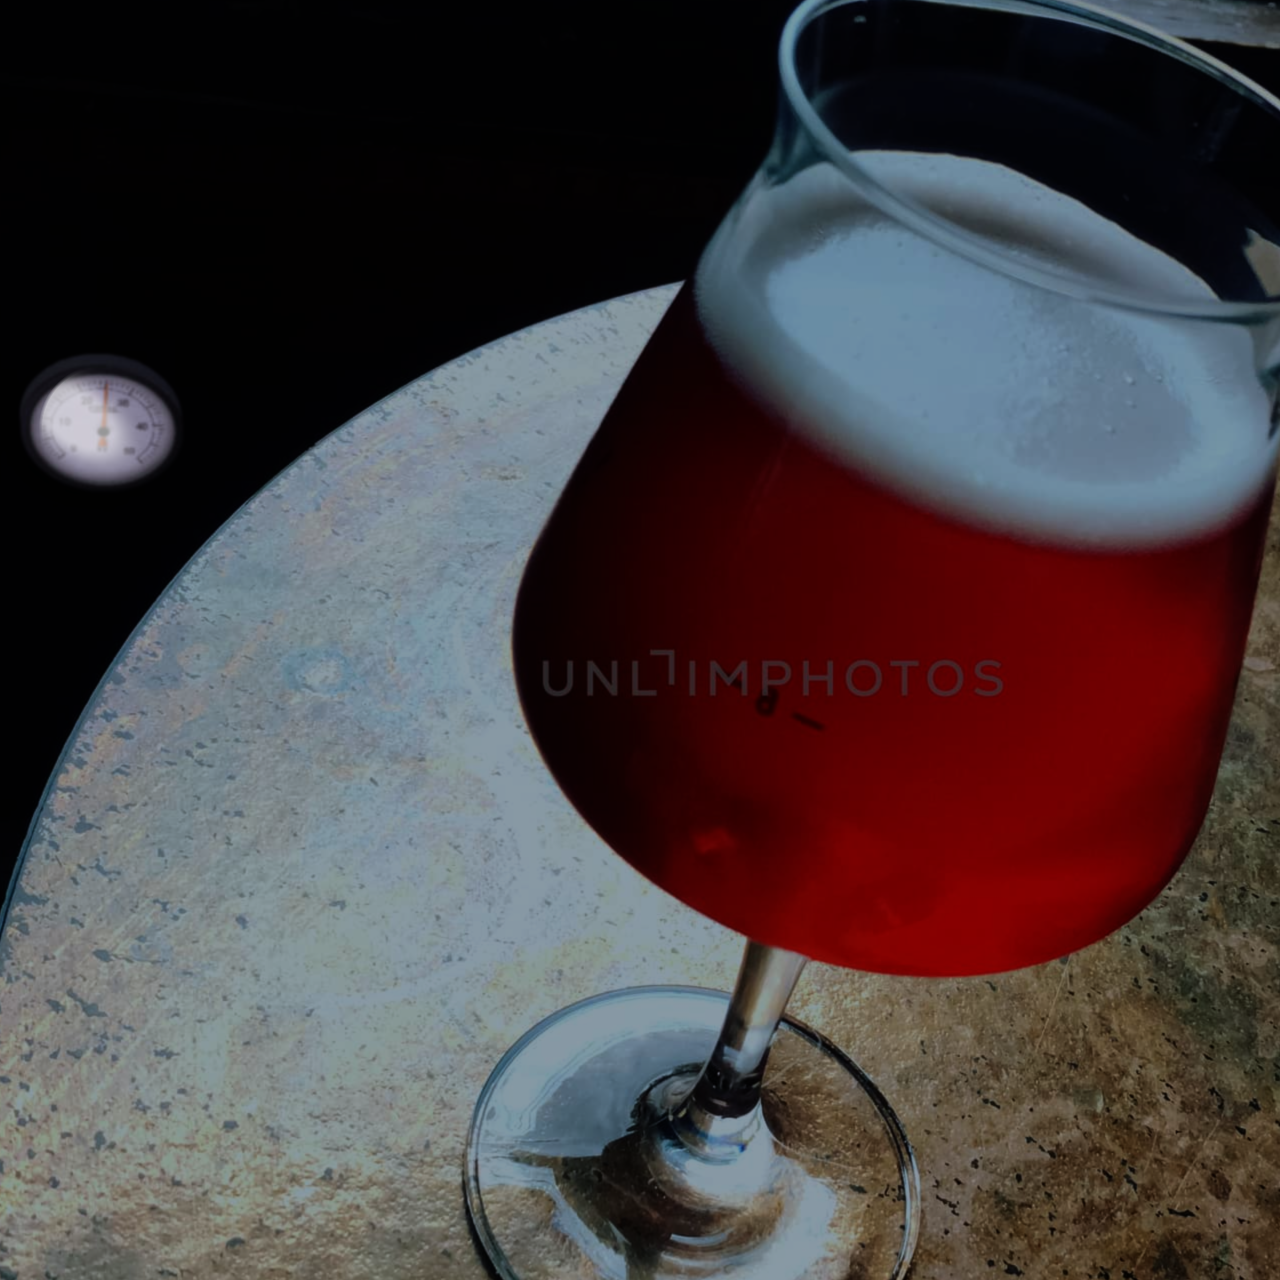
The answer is {"value": 25, "unit": "kV"}
